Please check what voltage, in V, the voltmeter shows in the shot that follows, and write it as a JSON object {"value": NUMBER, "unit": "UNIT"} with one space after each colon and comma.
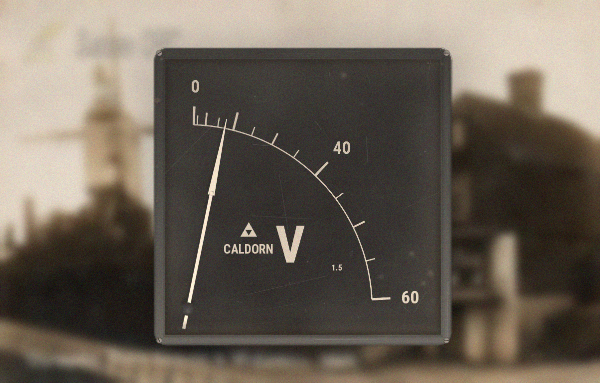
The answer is {"value": 17.5, "unit": "V"}
